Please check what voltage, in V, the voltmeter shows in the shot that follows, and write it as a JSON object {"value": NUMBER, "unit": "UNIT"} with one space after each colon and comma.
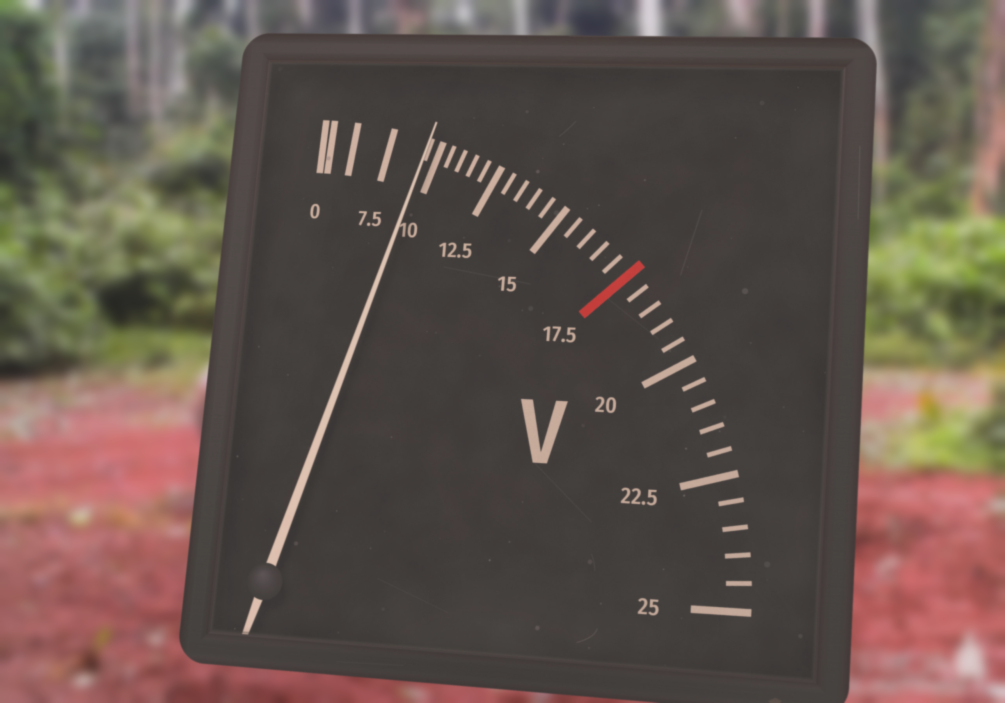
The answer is {"value": 9.5, "unit": "V"}
